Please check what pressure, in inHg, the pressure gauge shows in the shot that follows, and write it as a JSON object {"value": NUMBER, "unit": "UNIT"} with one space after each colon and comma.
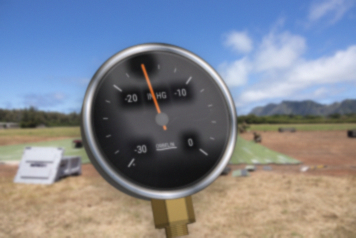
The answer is {"value": -16, "unit": "inHg"}
